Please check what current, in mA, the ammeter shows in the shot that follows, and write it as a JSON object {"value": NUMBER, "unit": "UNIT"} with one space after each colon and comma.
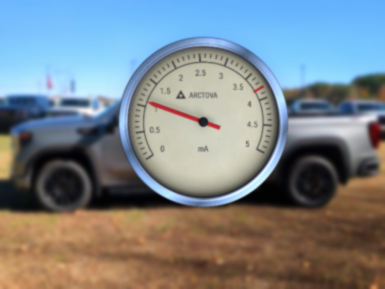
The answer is {"value": 1.1, "unit": "mA"}
